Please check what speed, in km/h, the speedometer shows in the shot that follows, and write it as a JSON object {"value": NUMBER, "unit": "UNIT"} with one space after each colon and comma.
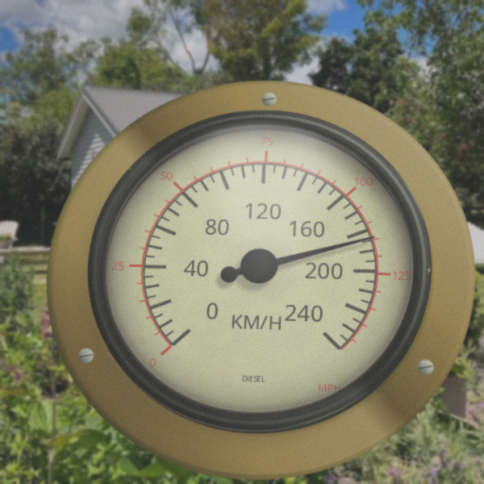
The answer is {"value": 185, "unit": "km/h"}
